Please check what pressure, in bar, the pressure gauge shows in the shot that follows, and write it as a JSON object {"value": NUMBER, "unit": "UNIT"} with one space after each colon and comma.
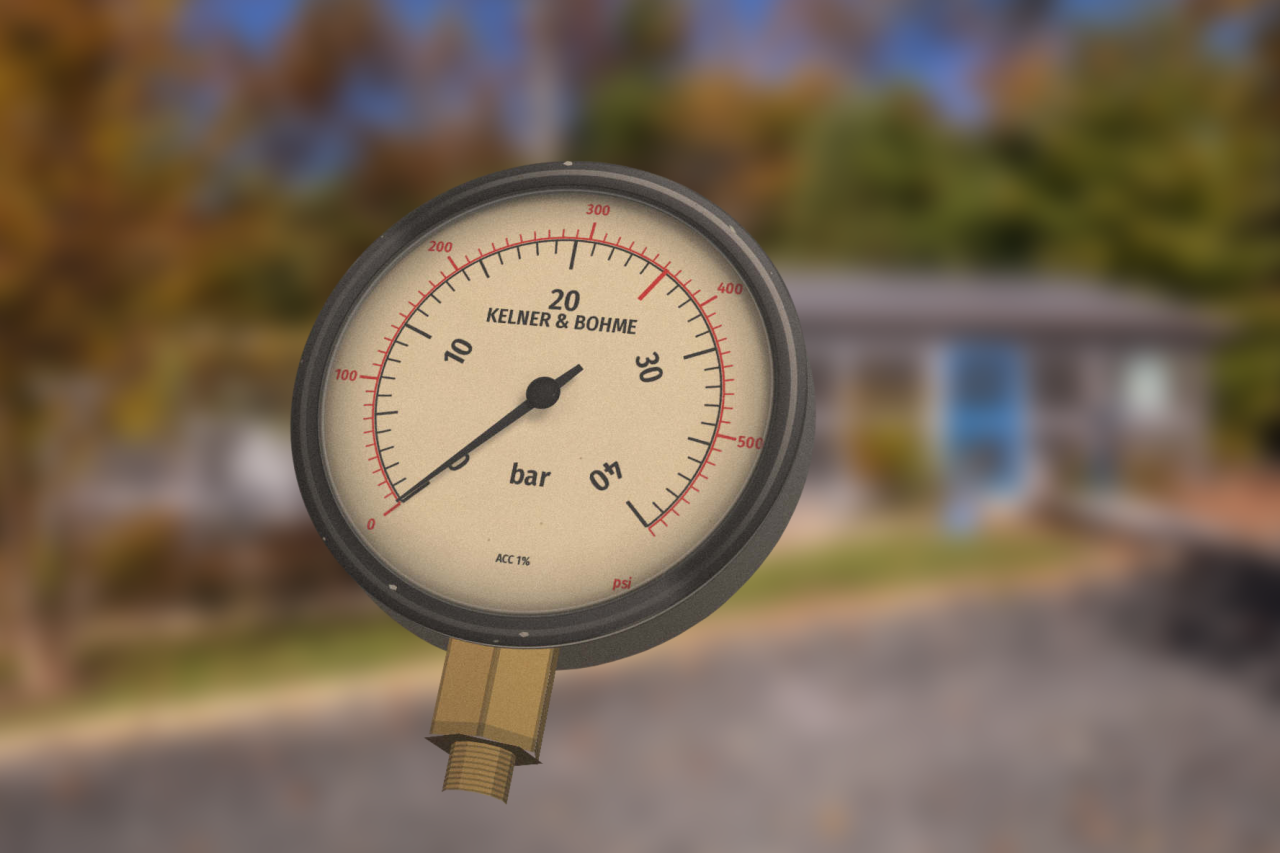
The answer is {"value": 0, "unit": "bar"}
